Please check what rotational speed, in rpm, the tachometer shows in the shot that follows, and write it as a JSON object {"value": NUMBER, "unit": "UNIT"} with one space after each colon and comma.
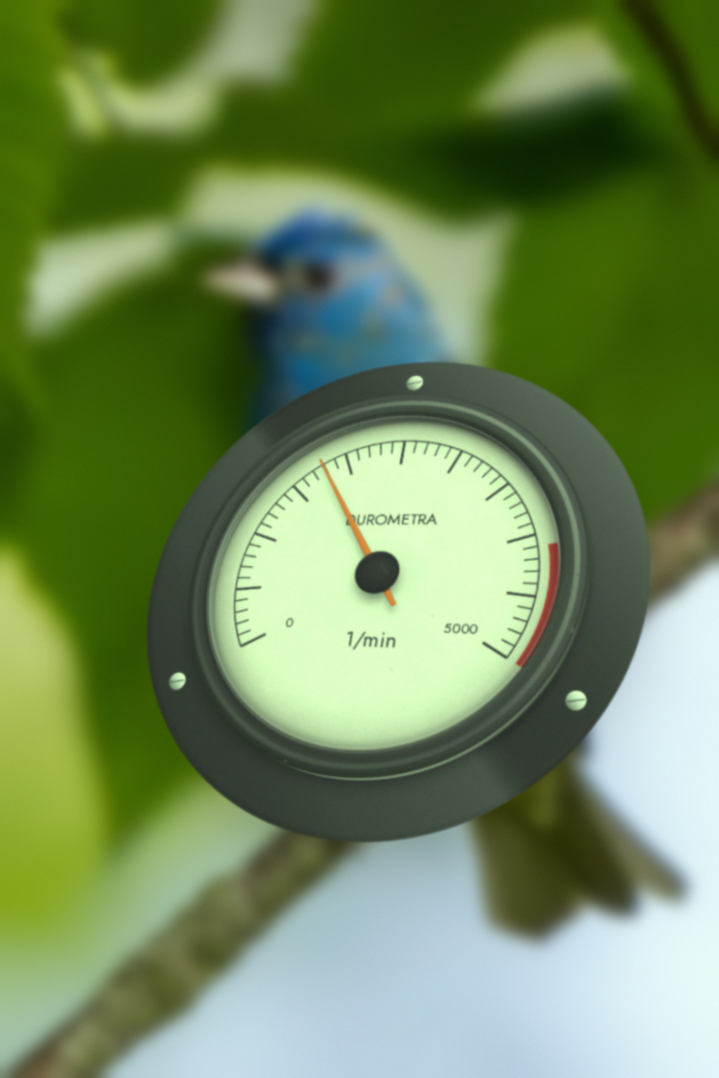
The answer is {"value": 1800, "unit": "rpm"}
